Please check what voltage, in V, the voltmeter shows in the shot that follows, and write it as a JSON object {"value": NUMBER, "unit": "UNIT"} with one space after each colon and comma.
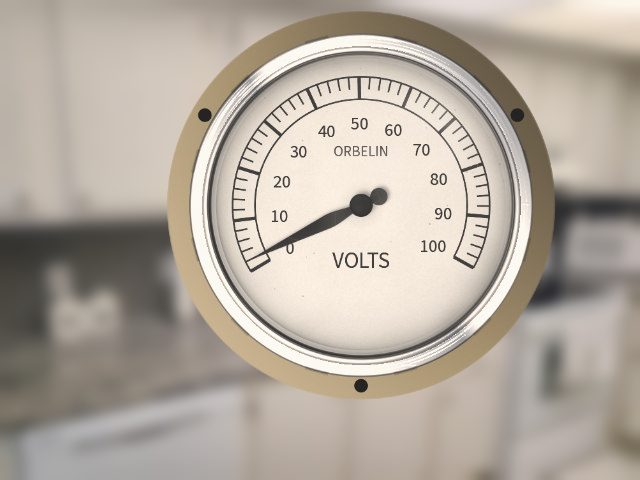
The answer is {"value": 2, "unit": "V"}
